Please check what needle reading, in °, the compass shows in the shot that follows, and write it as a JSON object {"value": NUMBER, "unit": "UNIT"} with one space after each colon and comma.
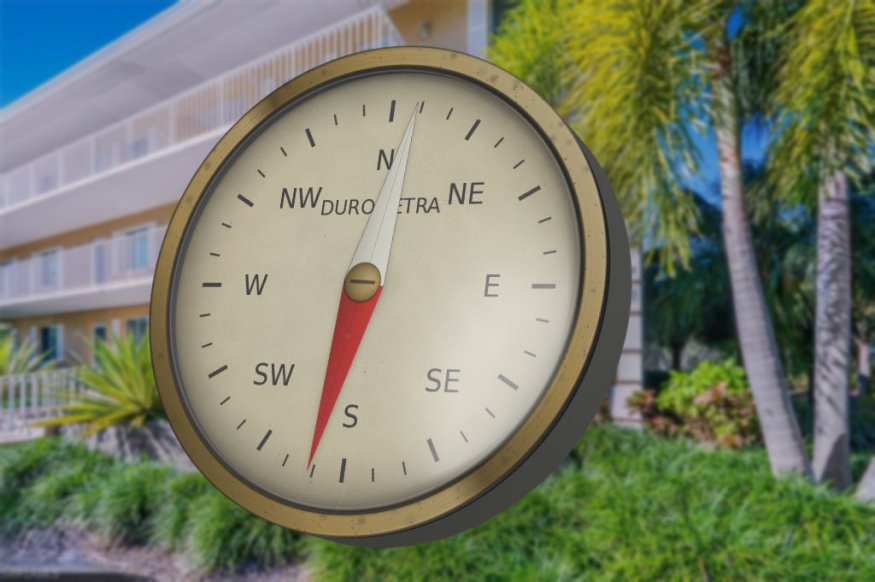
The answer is {"value": 190, "unit": "°"}
